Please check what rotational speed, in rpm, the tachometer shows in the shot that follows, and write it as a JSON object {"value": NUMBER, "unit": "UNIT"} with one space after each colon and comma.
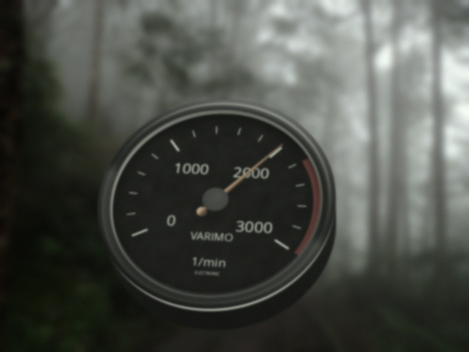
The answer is {"value": 2000, "unit": "rpm"}
